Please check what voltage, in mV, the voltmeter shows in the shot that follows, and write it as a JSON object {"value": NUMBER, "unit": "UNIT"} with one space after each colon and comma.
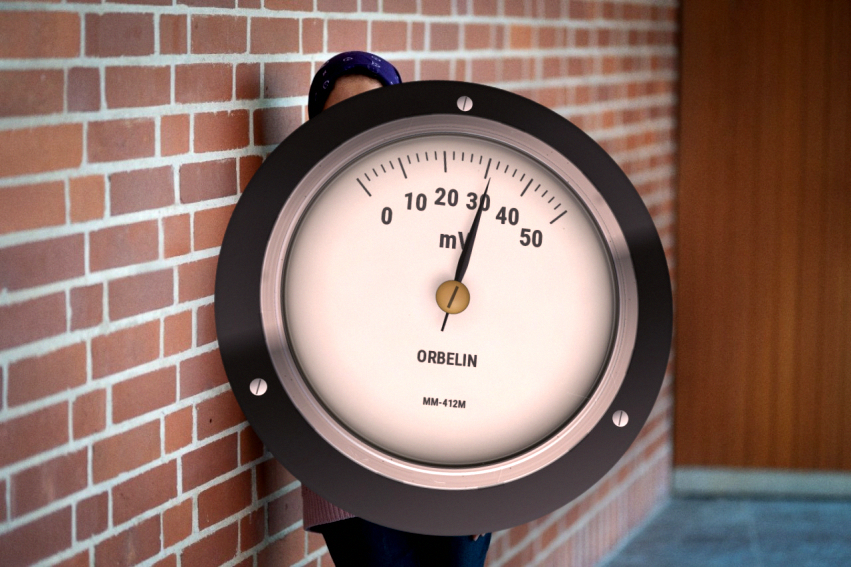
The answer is {"value": 31, "unit": "mV"}
